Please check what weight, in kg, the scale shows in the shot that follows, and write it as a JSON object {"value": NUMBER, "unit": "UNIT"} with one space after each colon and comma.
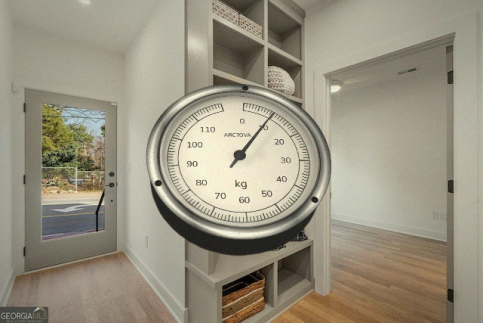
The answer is {"value": 10, "unit": "kg"}
